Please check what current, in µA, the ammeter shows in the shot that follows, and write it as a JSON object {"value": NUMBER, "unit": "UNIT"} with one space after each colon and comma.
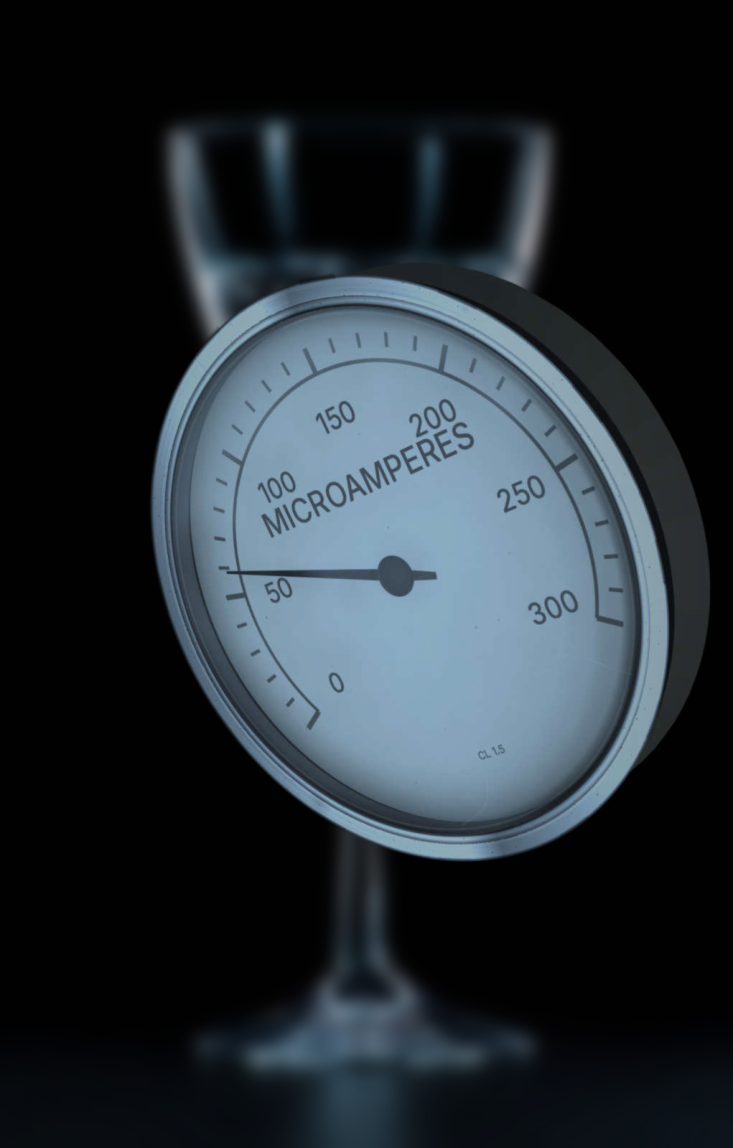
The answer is {"value": 60, "unit": "µA"}
